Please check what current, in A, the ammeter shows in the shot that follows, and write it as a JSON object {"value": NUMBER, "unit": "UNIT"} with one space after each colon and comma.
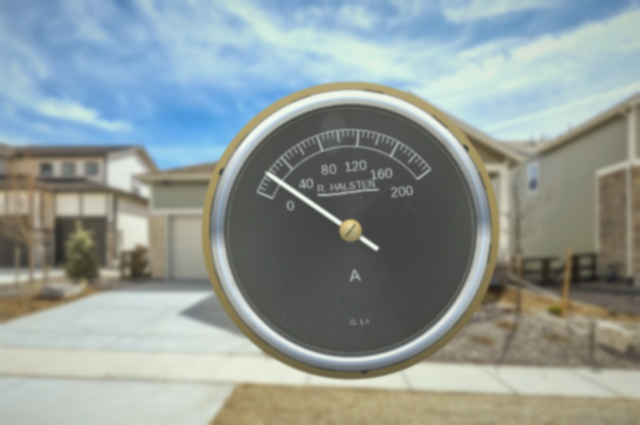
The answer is {"value": 20, "unit": "A"}
